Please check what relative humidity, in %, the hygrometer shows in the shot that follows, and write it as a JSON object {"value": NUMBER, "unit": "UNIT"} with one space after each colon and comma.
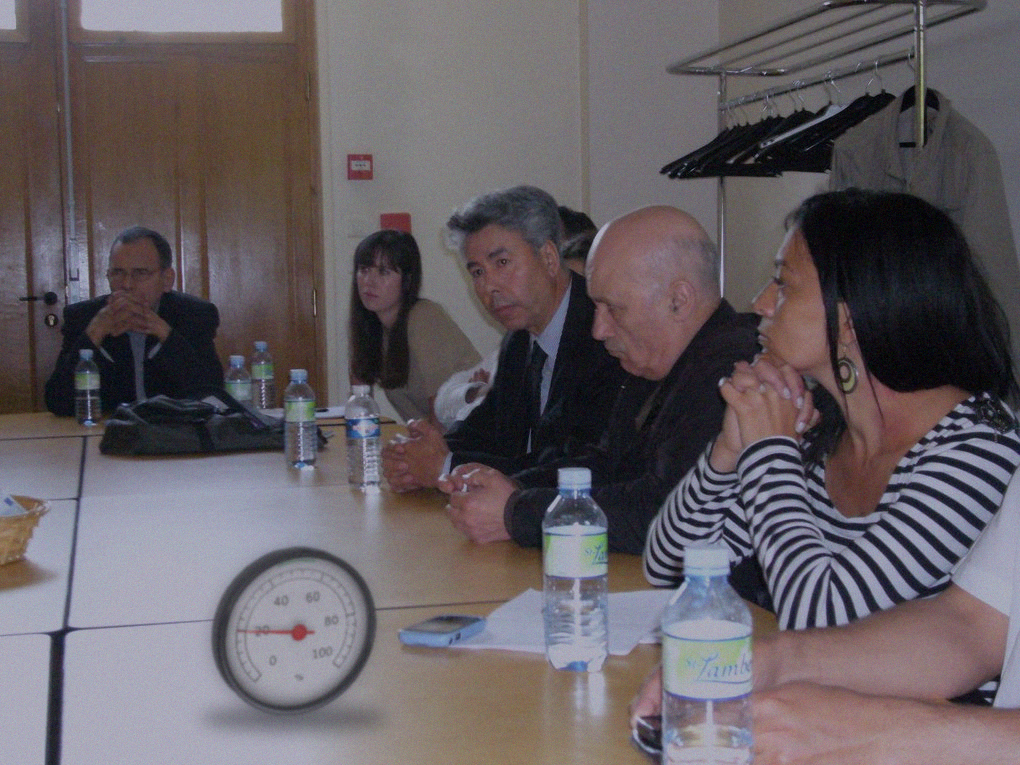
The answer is {"value": 20, "unit": "%"}
